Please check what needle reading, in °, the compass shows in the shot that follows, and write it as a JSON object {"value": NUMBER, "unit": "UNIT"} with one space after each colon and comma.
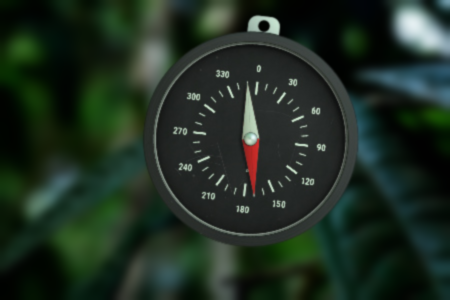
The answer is {"value": 170, "unit": "°"}
